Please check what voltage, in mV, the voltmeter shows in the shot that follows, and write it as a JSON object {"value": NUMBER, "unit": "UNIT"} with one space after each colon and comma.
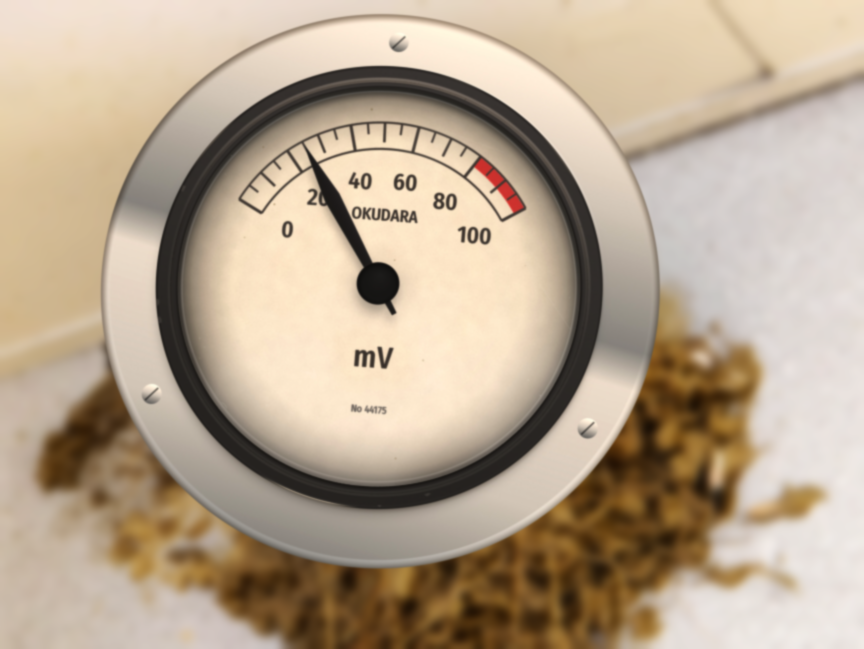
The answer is {"value": 25, "unit": "mV"}
